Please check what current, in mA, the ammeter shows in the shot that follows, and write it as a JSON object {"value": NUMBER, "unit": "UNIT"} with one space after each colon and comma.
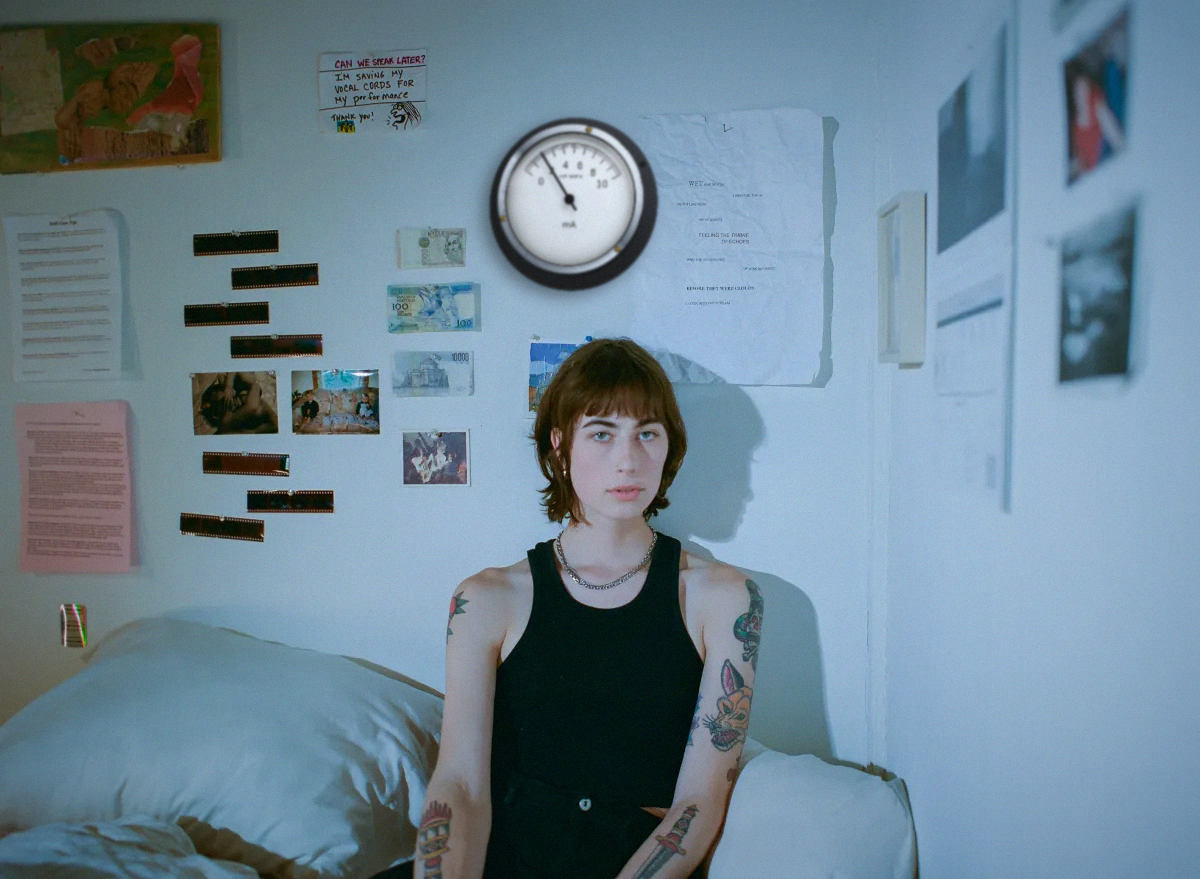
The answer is {"value": 2, "unit": "mA"}
